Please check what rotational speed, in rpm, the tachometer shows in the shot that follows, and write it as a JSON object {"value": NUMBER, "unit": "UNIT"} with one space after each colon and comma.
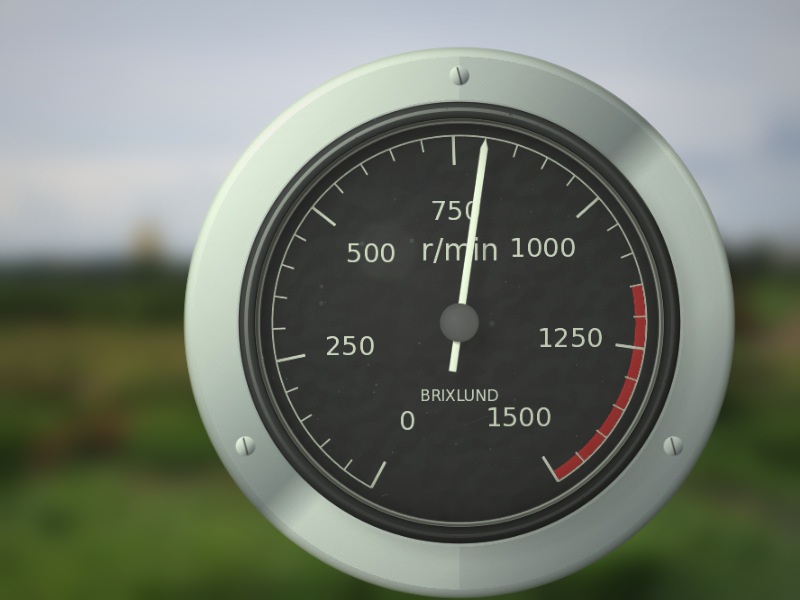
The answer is {"value": 800, "unit": "rpm"}
